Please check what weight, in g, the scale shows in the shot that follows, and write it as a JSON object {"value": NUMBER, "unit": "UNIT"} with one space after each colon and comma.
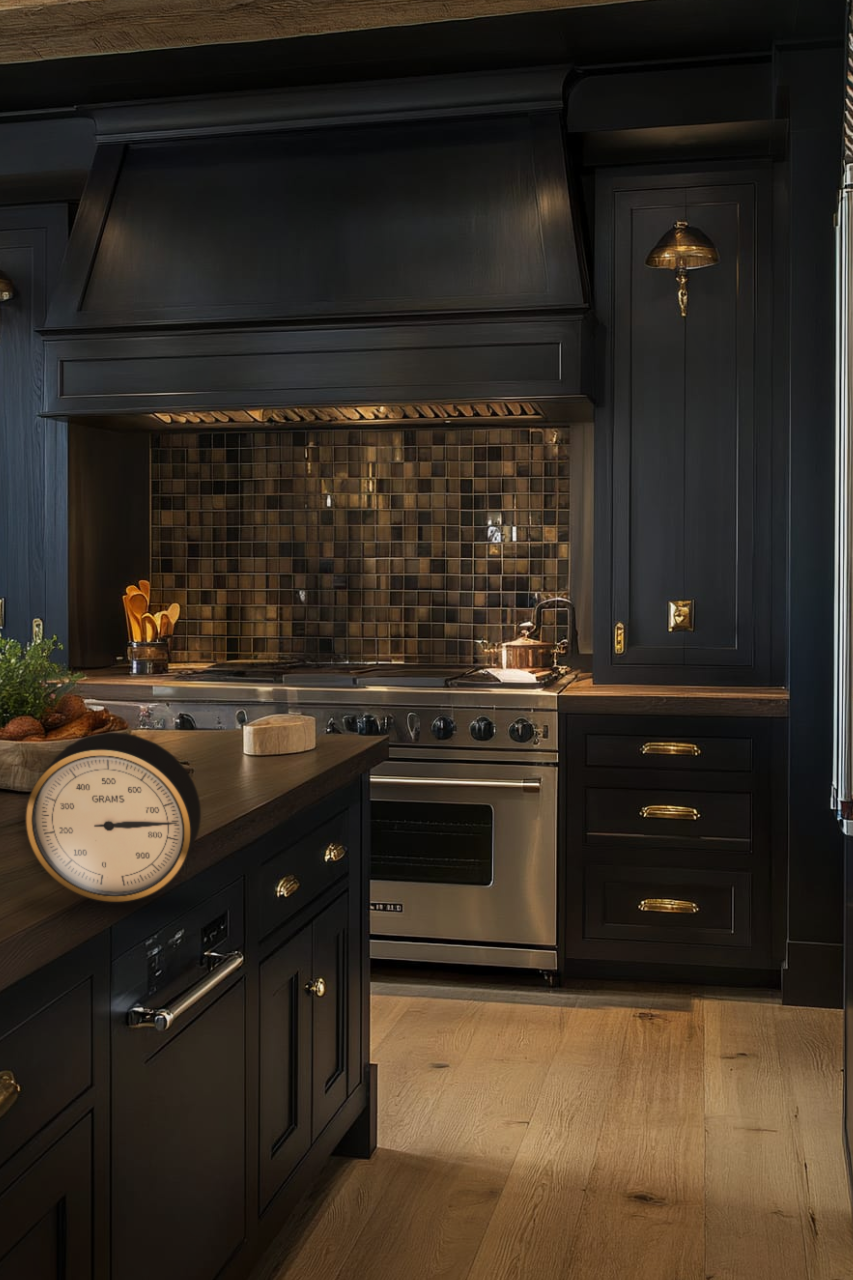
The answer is {"value": 750, "unit": "g"}
